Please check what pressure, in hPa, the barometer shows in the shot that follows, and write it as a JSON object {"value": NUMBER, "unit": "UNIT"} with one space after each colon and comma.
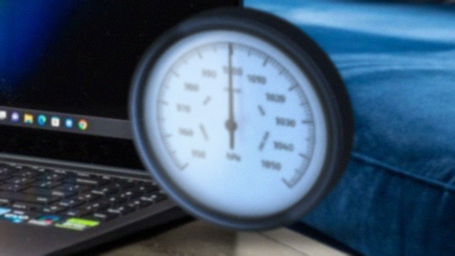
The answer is {"value": 1000, "unit": "hPa"}
